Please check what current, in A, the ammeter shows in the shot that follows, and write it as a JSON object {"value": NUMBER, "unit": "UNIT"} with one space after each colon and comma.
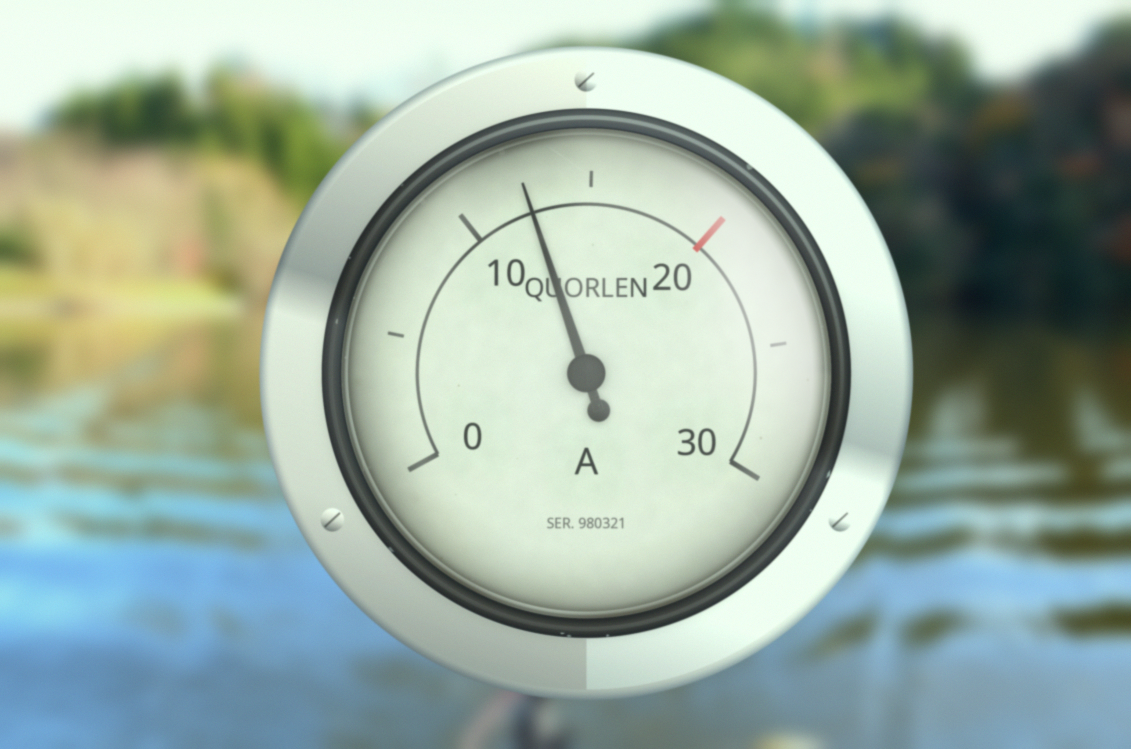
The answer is {"value": 12.5, "unit": "A"}
